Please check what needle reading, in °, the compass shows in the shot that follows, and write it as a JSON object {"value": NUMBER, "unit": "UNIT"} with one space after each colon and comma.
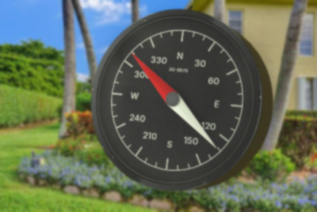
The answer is {"value": 310, "unit": "°"}
